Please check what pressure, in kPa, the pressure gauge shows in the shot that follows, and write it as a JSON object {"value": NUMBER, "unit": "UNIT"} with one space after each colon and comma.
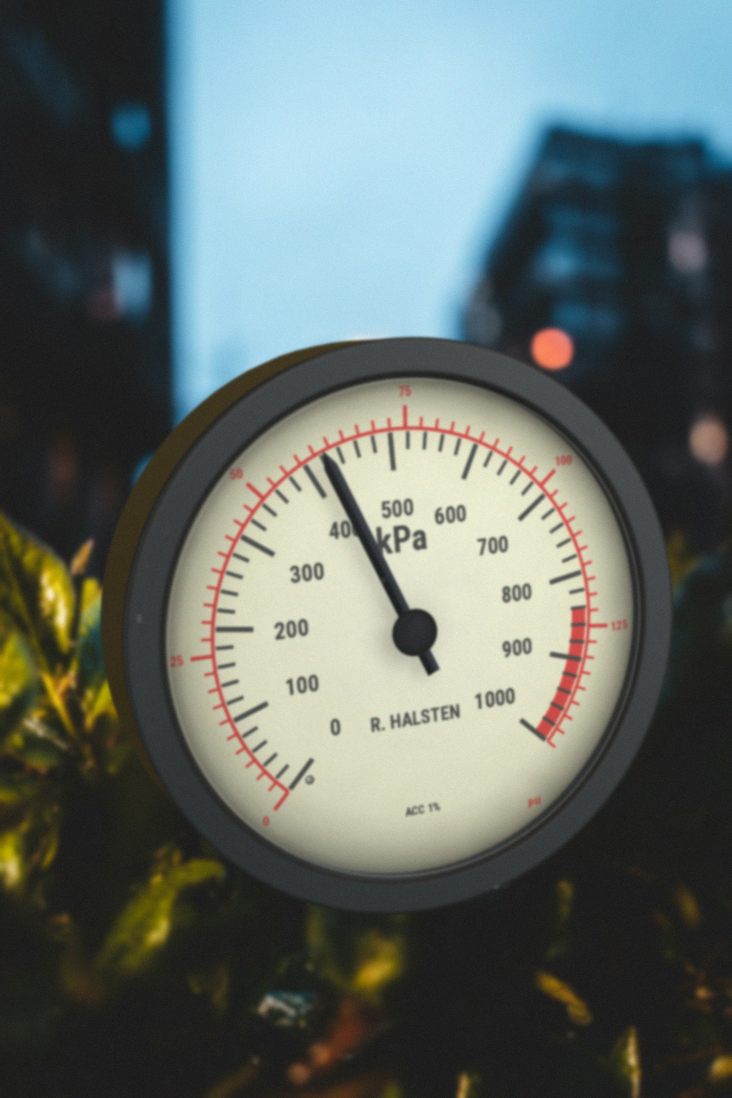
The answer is {"value": 420, "unit": "kPa"}
